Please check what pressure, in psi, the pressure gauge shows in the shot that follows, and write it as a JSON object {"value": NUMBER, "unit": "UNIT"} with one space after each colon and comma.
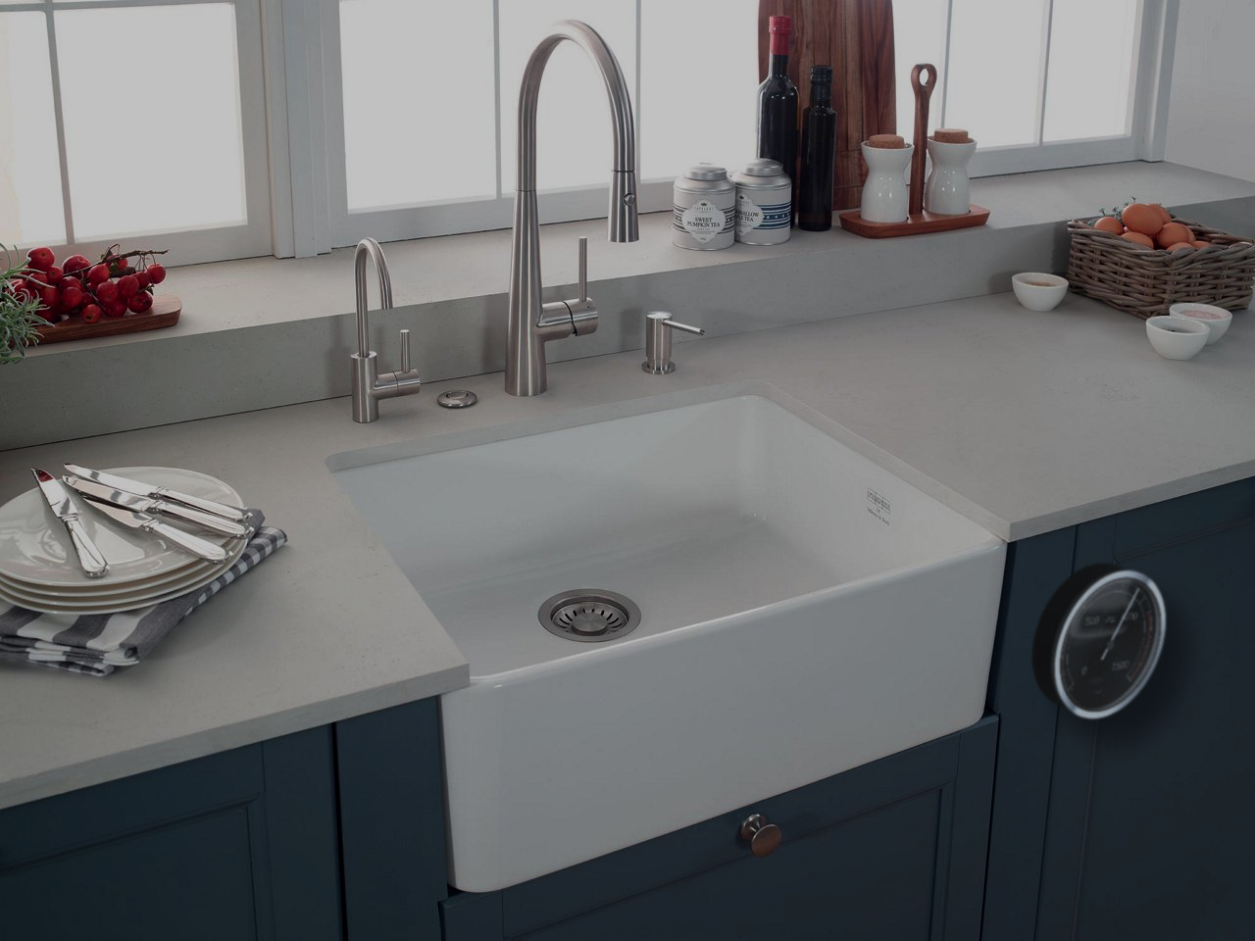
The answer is {"value": 900, "unit": "psi"}
